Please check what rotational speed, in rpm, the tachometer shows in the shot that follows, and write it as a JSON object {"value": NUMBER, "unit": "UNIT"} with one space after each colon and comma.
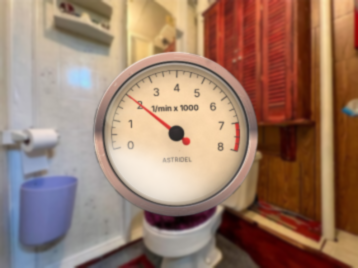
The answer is {"value": 2000, "unit": "rpm"}
